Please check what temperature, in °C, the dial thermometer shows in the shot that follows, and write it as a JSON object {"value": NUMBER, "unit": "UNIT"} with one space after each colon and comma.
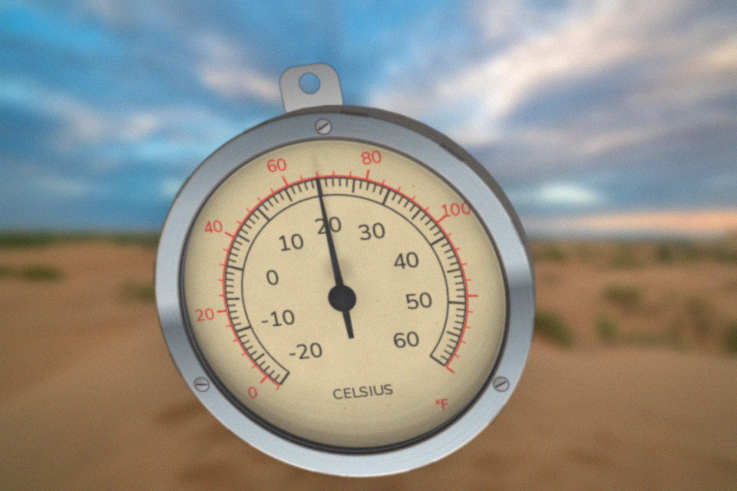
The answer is {"value": 20, "unit": "°C"}
